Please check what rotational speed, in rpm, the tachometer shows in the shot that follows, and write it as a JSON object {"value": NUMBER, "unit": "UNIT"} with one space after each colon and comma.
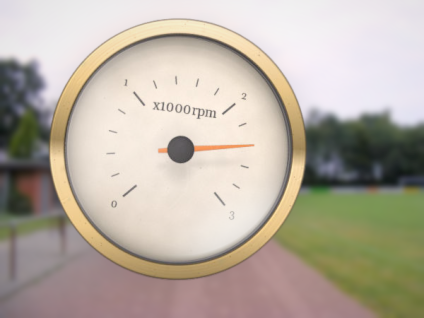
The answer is {"value": 2400, "unit": "rpm"}
